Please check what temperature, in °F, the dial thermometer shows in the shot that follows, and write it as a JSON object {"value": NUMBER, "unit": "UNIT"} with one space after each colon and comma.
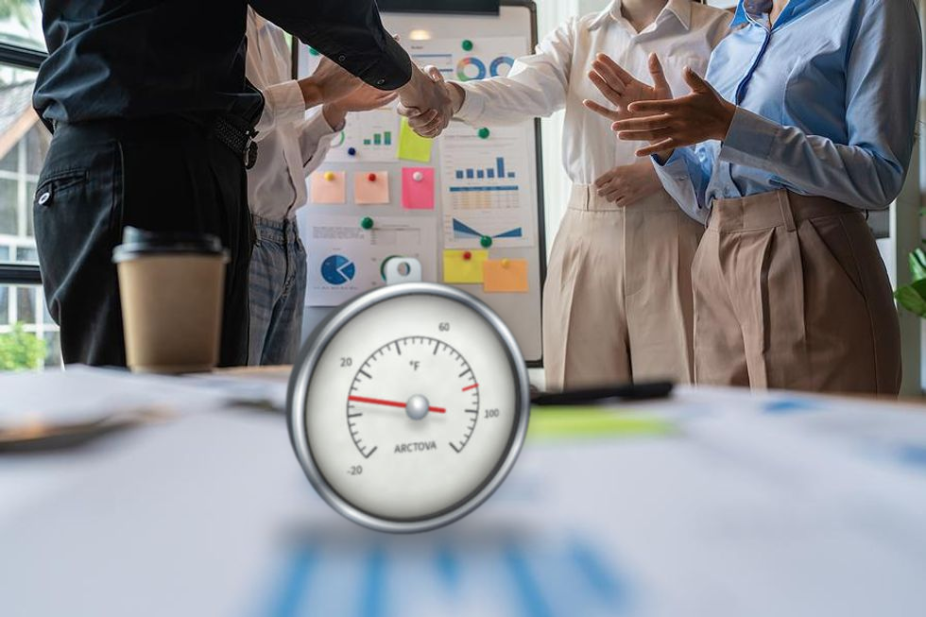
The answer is {"value": 8, "unit": "°F"}
